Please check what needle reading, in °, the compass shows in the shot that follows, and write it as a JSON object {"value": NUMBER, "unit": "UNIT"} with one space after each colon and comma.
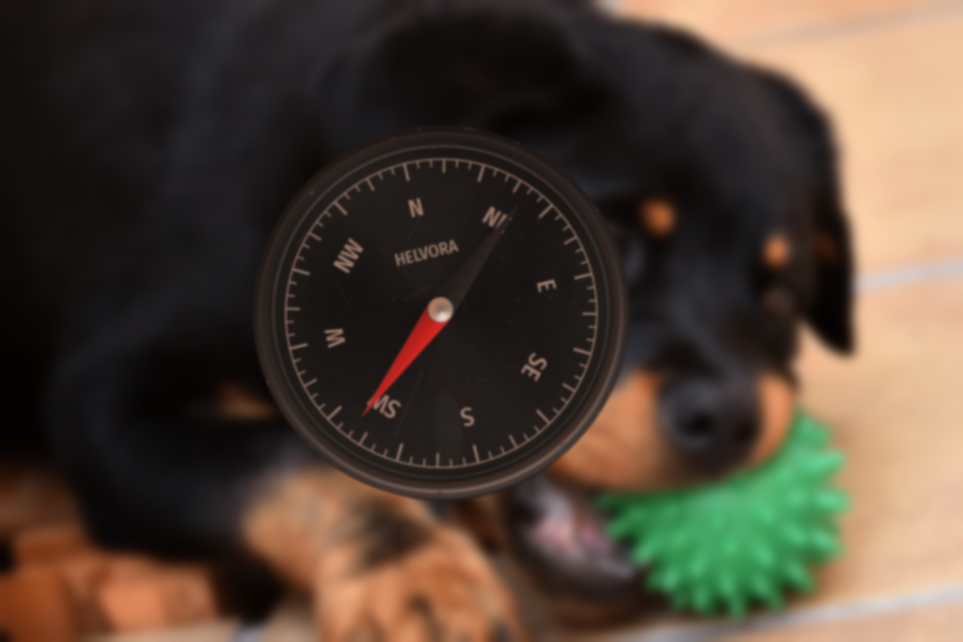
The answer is {"value": 230, "unit": "°"}
